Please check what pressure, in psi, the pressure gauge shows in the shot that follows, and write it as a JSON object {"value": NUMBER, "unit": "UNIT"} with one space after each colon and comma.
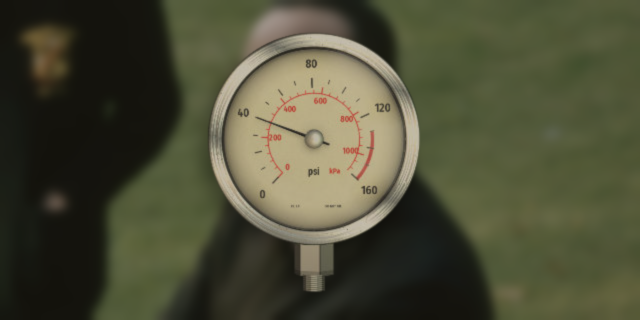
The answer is {"value": 40, "unit": "psi"}
